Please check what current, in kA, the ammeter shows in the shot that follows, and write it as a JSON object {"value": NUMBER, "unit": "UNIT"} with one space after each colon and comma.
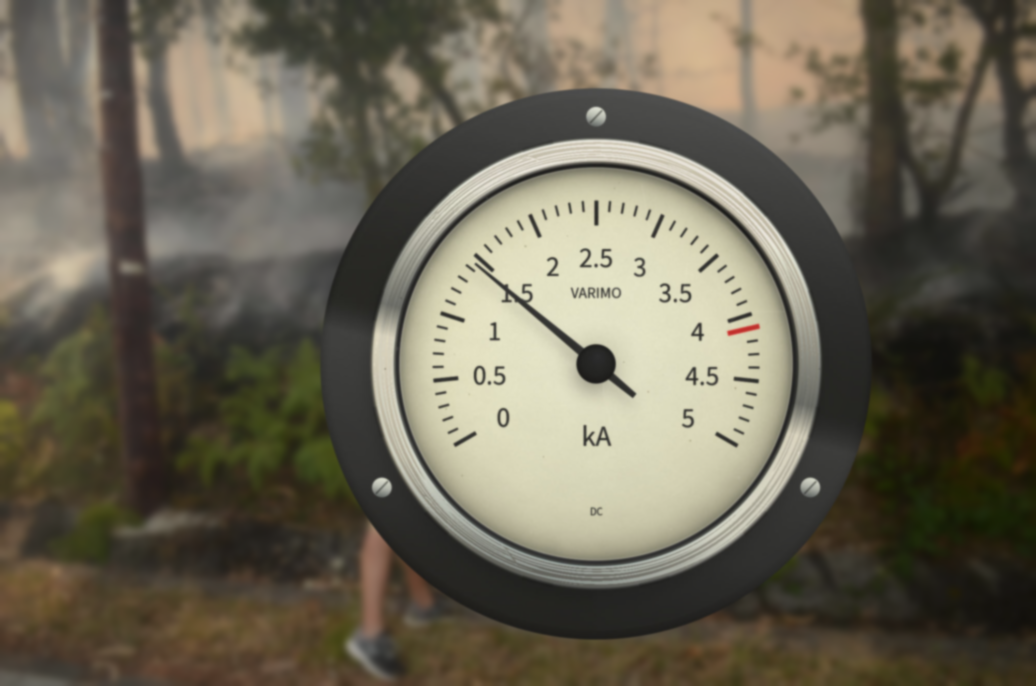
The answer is {"value": 1.45, "unit": "kA"}
